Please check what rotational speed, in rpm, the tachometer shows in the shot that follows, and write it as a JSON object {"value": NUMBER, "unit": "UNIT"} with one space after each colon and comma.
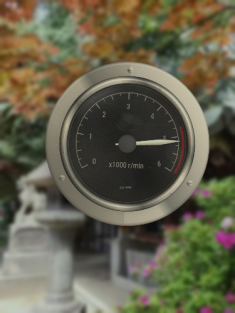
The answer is {"value": 5125, "unit": "rpm"}
